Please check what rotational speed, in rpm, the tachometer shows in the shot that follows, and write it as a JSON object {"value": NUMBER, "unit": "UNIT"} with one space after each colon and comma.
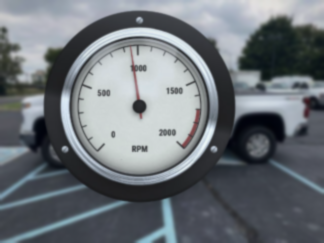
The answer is {"value": 950, "unit": "rpm"}
